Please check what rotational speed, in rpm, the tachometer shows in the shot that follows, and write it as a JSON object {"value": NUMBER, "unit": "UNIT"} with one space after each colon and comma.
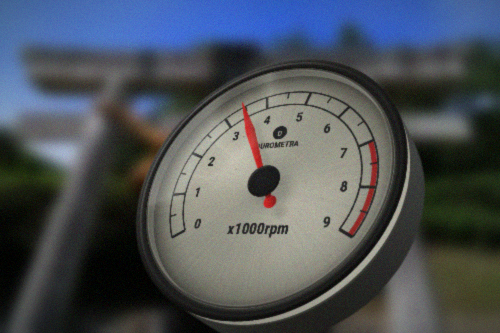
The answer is {"value": 3500, "unit": "rpm"}
